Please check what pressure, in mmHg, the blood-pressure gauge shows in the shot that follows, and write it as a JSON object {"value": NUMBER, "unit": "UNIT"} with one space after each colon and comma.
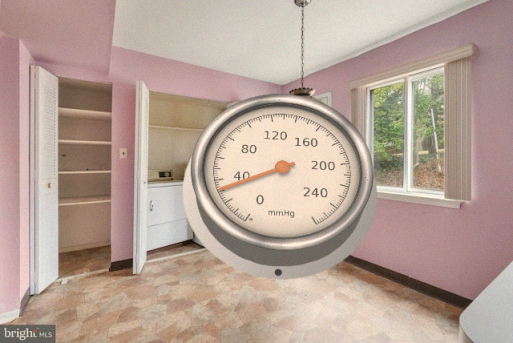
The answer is {"value": 30, "unit": "mmHg"}
